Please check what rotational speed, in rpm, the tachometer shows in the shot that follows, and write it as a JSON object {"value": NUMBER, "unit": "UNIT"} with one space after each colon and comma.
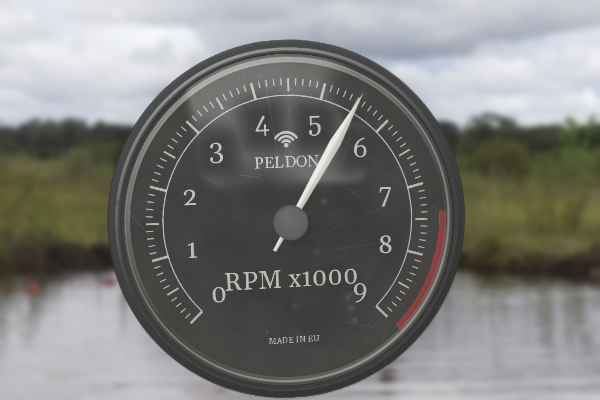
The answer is {"value": 5500, "unit": "rpm"}
